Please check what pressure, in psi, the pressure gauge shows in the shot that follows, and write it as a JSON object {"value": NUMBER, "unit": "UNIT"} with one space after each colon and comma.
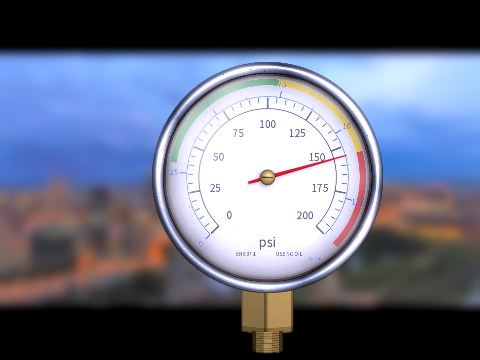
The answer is {"value": 155, "unit": "psi"}
